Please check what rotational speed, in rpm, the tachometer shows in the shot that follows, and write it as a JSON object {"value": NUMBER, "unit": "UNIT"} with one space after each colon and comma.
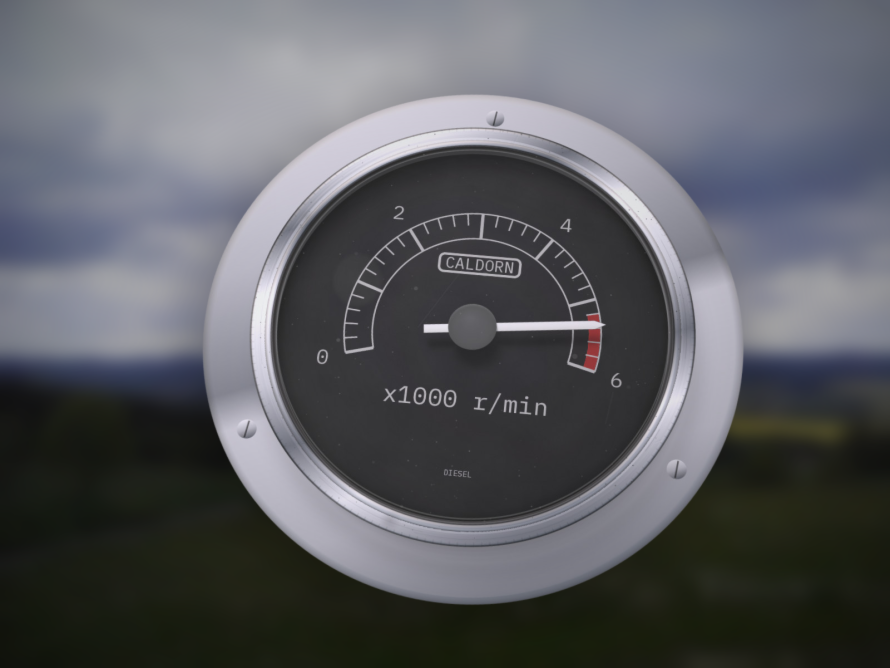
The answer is {"value": 5400, "unit": "rpm"}
